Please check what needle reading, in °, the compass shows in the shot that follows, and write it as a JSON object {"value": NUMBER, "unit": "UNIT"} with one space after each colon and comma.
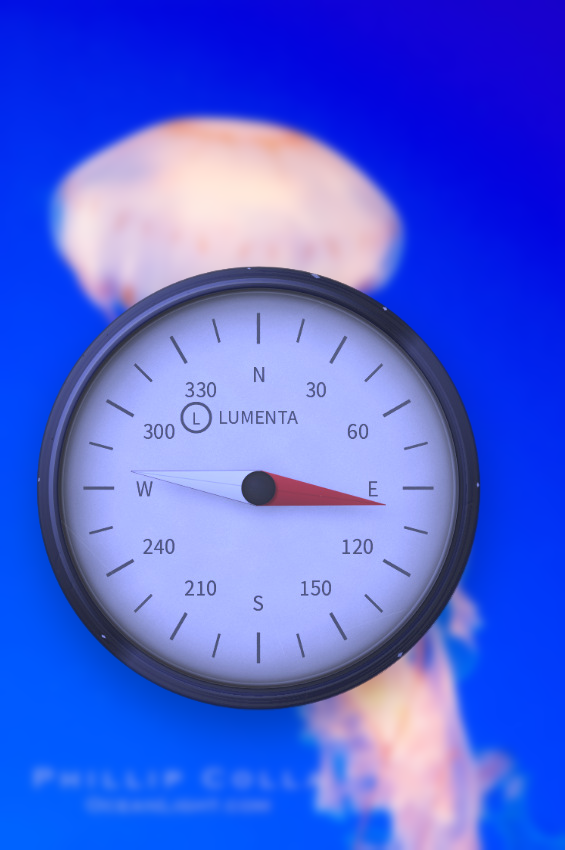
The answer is {"value": 97.5, "unit": "°"}
